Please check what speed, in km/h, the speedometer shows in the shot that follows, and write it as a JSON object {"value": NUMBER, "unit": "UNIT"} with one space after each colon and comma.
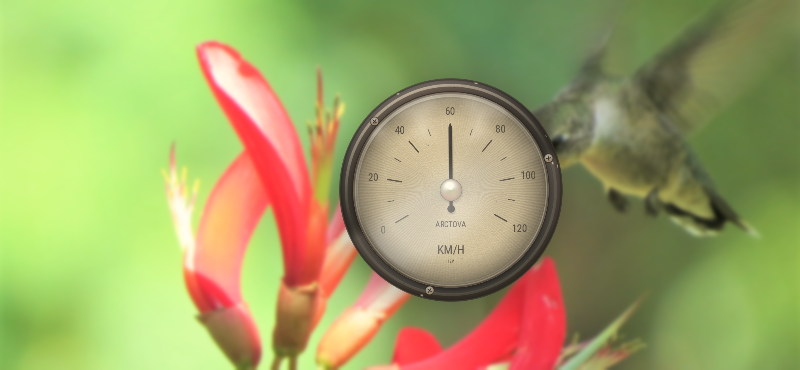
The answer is {"value": 60, "unit": "km/h"}
